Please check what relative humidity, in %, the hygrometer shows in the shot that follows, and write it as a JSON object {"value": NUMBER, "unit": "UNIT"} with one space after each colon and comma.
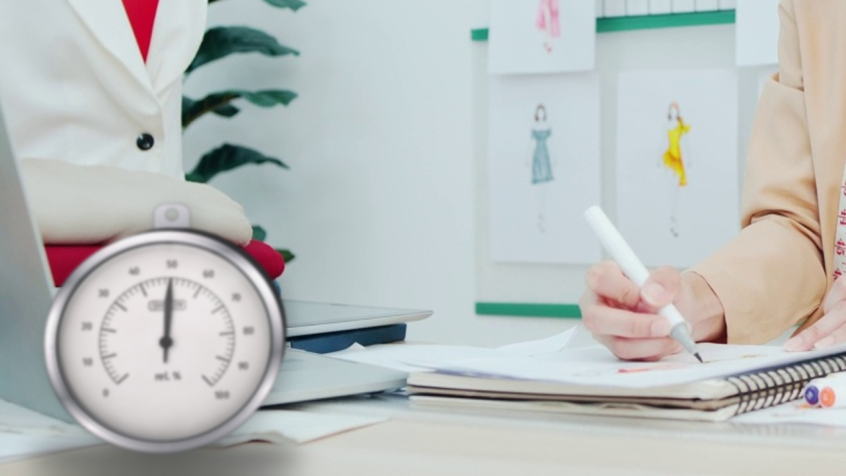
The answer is {"value": 50, "unit": "%"}
